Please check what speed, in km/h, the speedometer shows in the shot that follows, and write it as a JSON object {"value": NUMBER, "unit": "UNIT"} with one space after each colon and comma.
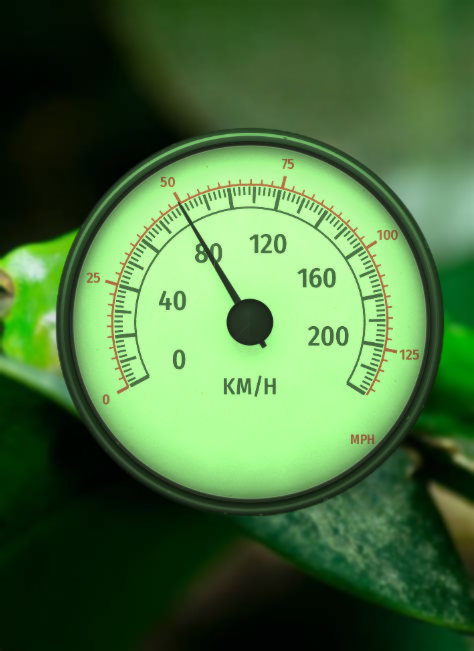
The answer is {"value": 80, "unit": "km/h"}
